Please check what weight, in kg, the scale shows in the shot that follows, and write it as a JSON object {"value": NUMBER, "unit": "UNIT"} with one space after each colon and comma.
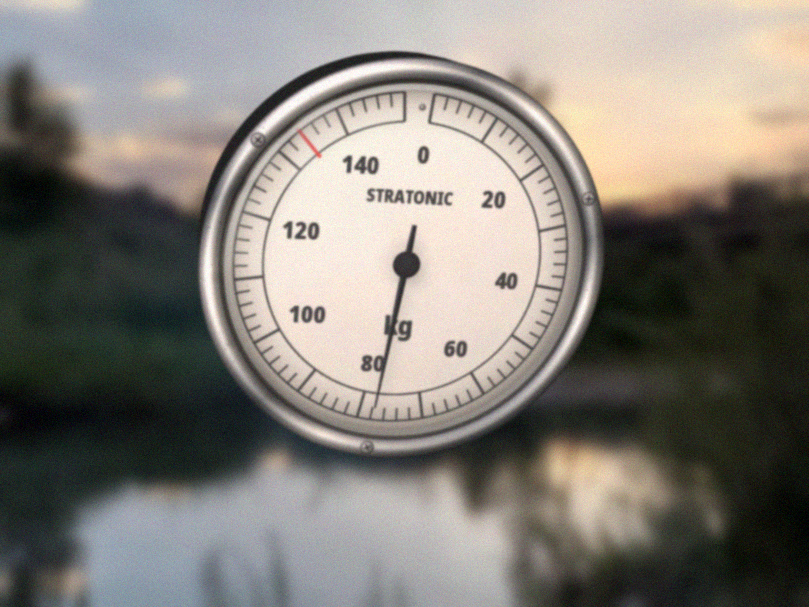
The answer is {"value": 78, "unit": "kg"}
